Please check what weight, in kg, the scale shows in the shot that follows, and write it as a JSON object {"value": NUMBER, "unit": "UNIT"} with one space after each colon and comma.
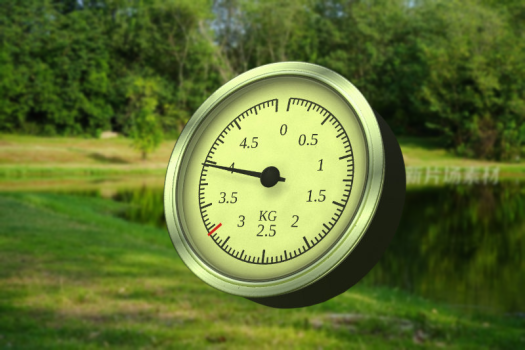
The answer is {"value": 3.95, "unit": "kg"}
